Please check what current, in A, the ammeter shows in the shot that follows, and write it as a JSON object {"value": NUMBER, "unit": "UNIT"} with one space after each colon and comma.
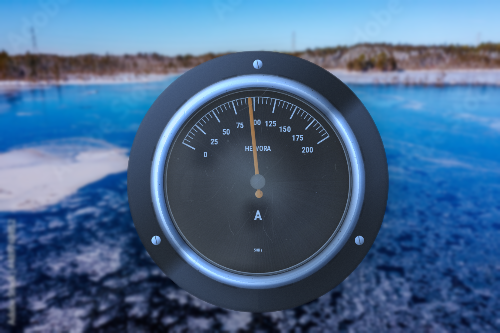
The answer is {"value": 95, "unit": "A"}
